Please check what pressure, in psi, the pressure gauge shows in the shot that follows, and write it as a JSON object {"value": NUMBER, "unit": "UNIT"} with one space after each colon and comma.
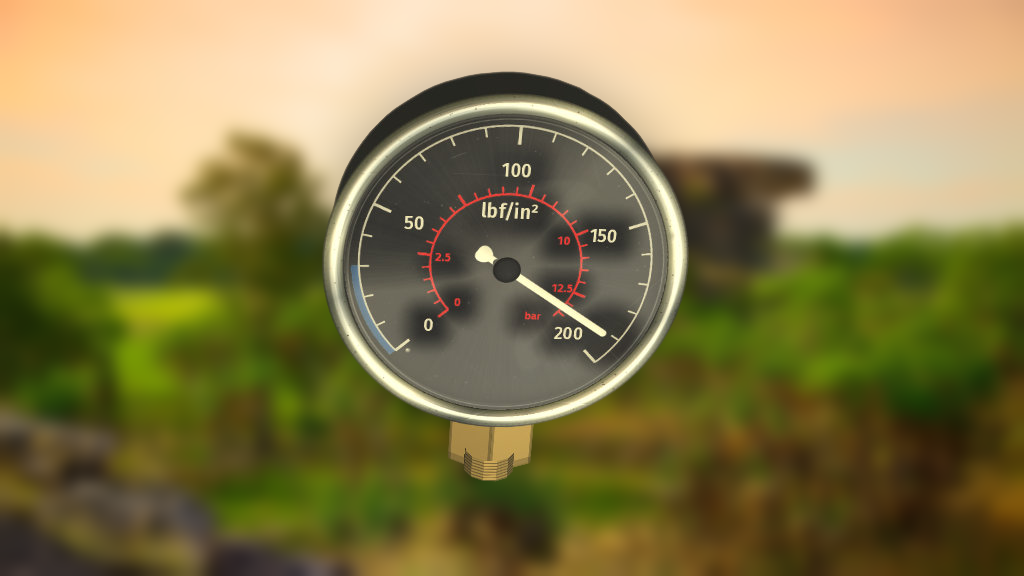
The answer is {"value": 190, "unit": "psi"}
